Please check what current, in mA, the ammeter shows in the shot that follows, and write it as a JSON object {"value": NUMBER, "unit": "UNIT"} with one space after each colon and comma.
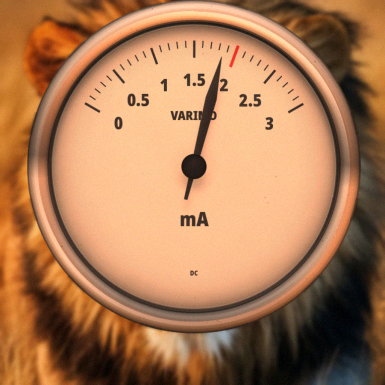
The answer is {"value": 1.85, "unit": "mA"}
